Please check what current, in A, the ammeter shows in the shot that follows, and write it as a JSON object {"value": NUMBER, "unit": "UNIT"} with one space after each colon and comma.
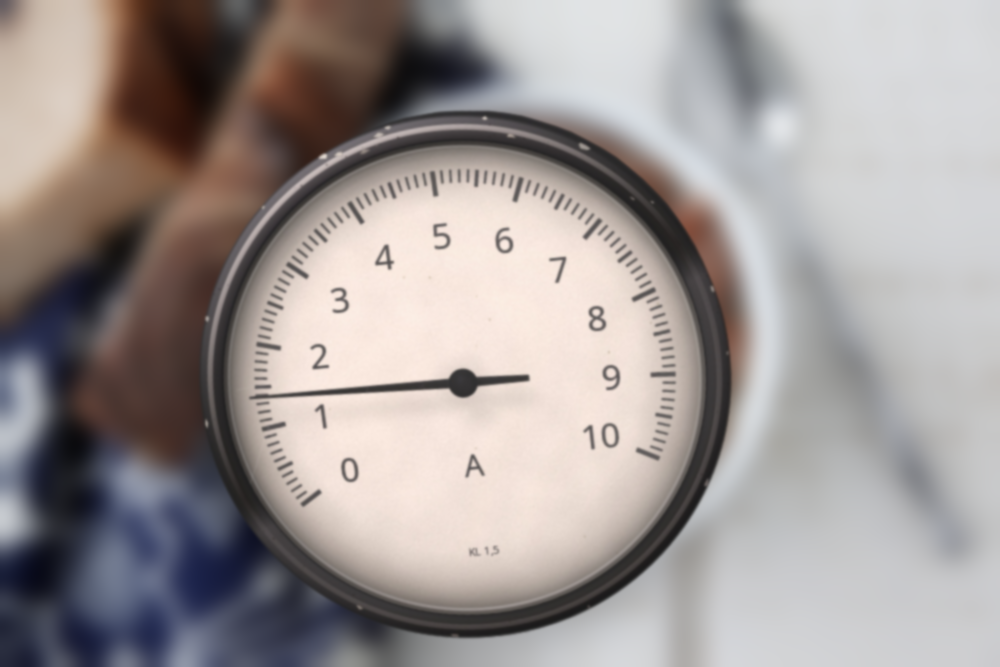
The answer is {"value": 1.4, "unit": "A"}
